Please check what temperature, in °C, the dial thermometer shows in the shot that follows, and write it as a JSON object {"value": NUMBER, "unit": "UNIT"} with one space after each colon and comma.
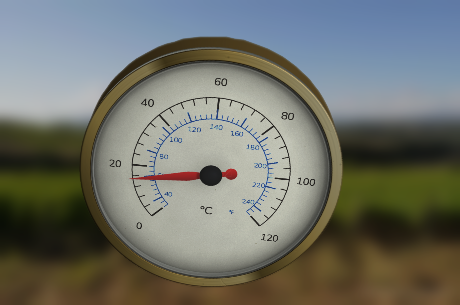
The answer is {"value": 16, "unit": "°C"}
